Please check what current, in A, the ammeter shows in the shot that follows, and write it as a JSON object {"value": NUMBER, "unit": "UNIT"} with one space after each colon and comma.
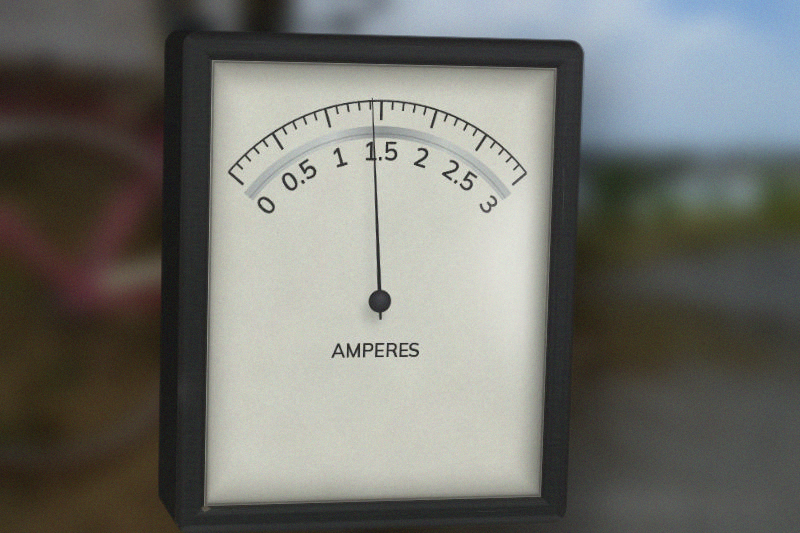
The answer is {"value": 1.4, "unit": "A"}
